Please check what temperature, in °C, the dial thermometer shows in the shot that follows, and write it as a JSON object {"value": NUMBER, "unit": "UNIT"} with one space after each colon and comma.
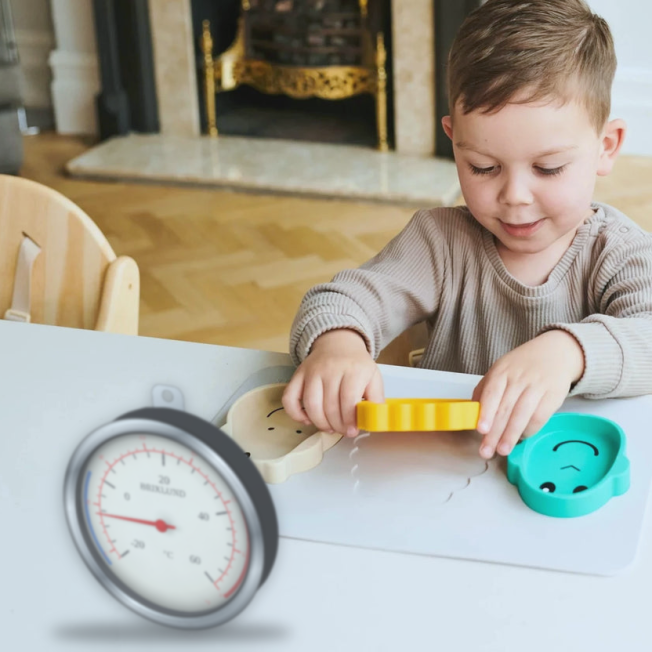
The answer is {"value": -8, "unit": "°C"}
